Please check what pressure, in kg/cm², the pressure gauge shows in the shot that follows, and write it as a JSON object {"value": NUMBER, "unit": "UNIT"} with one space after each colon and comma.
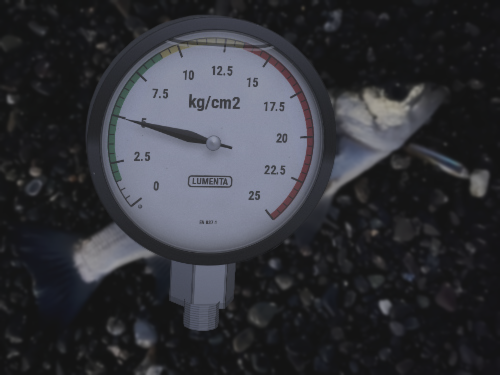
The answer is {"value": 5, "unit": "kg/cm²"}
